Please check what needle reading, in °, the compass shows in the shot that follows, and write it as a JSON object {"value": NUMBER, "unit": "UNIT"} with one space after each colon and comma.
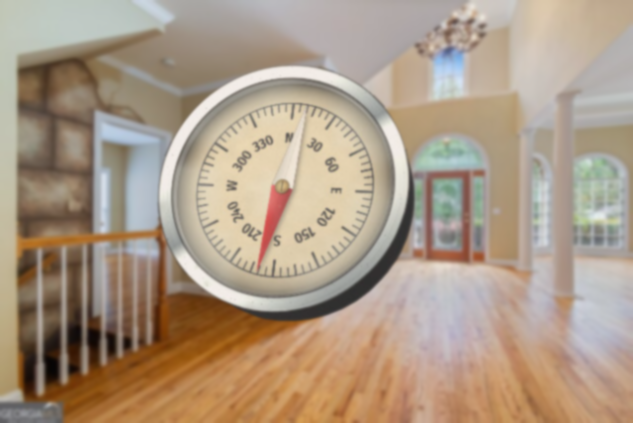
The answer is {"value": 190, "unit": "°"}
